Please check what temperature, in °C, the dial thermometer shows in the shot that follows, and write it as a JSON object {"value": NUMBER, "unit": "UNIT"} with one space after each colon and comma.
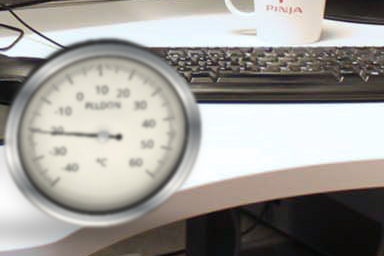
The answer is {"value": -20, "unit": "°C"}
